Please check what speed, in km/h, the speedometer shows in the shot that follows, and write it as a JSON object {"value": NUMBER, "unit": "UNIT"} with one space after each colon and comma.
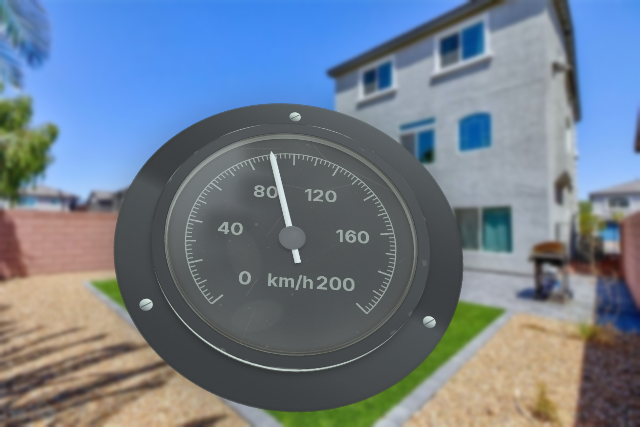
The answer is {"value": 90, "unit": "km/h"}
